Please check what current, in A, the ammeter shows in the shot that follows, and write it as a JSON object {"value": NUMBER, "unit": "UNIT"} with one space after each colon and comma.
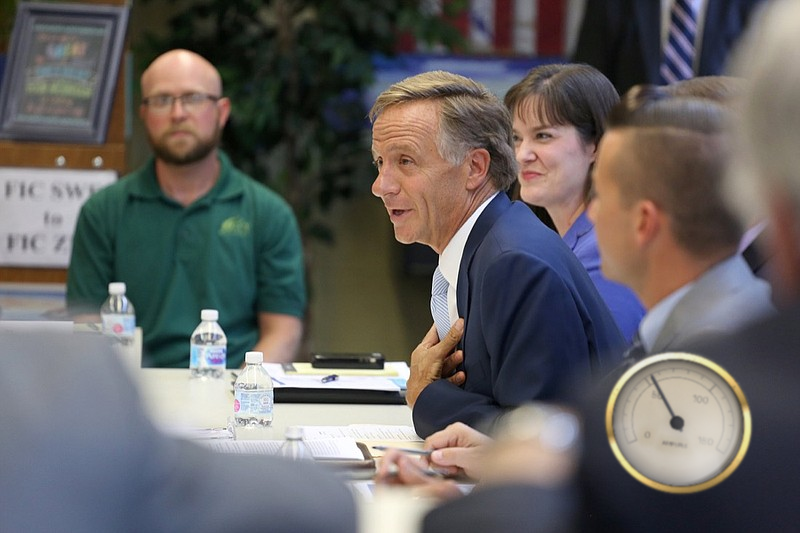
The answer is {"value": 55, "unit": "A"}
